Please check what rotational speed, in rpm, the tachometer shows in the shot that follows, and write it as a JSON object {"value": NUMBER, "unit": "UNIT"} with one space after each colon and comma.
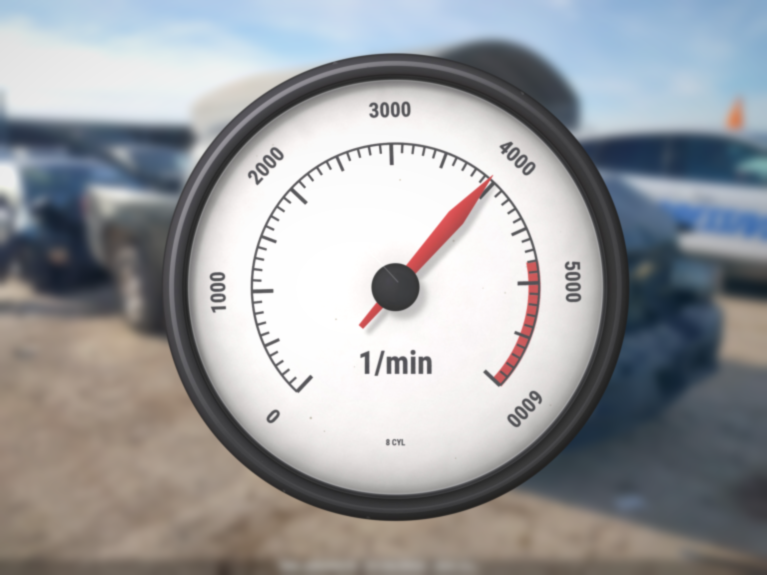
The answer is {"value": 3950, "unit": "rpm"}
